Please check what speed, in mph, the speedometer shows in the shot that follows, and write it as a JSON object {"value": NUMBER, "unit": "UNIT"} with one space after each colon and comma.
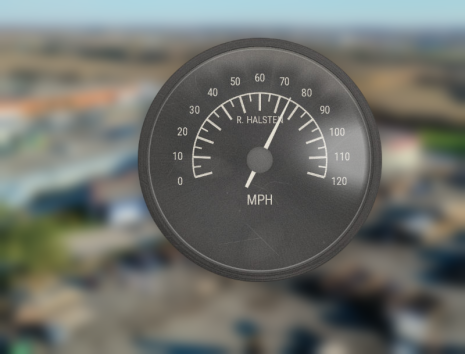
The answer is {"value": 75, "unit": "mph"}
